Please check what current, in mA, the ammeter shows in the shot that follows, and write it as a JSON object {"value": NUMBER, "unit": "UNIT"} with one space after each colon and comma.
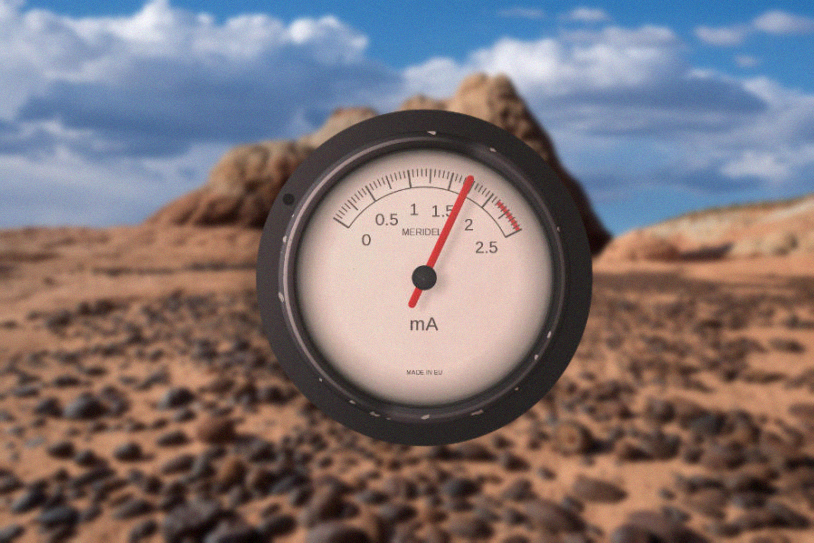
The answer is {"value": 1.7, "unit": "mA"}
